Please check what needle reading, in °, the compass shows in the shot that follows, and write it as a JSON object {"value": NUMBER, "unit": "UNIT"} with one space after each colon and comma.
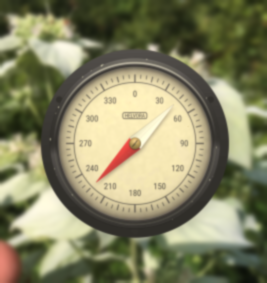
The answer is {"value": 225, "unit": "°"}
